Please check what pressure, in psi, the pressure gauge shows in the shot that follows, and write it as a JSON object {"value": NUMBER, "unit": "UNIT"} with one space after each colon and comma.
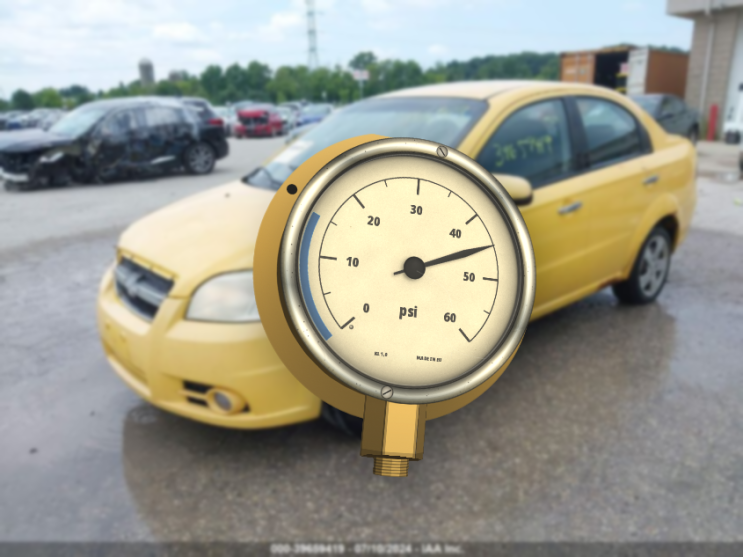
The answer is {"value": 45, "unit": "psi"}
